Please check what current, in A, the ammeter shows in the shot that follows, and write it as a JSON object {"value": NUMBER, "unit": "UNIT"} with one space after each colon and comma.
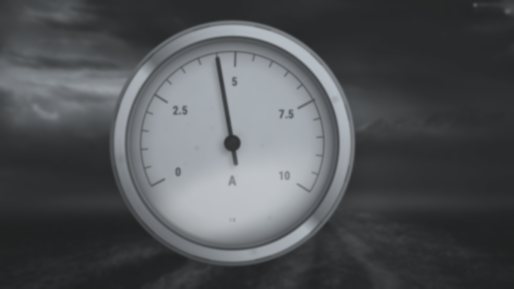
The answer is {"value": 4.5, "unit": "A"}
